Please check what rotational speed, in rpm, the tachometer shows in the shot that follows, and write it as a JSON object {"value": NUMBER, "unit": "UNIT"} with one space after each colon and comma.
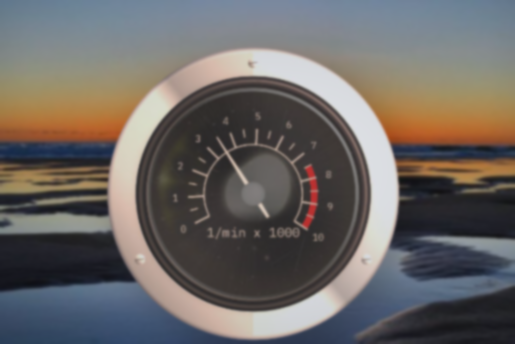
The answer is {"value": 3500, "unit": "rpm"}
